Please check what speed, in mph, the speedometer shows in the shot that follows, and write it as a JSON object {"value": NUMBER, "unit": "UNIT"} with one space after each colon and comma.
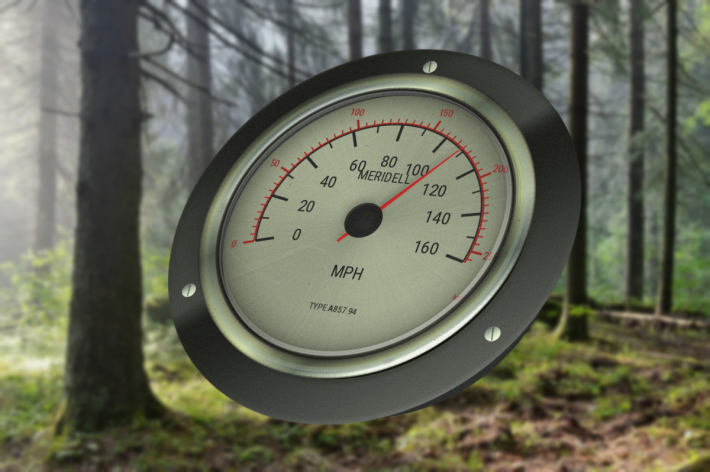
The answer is {"value": 110, "unit": "mph"}
